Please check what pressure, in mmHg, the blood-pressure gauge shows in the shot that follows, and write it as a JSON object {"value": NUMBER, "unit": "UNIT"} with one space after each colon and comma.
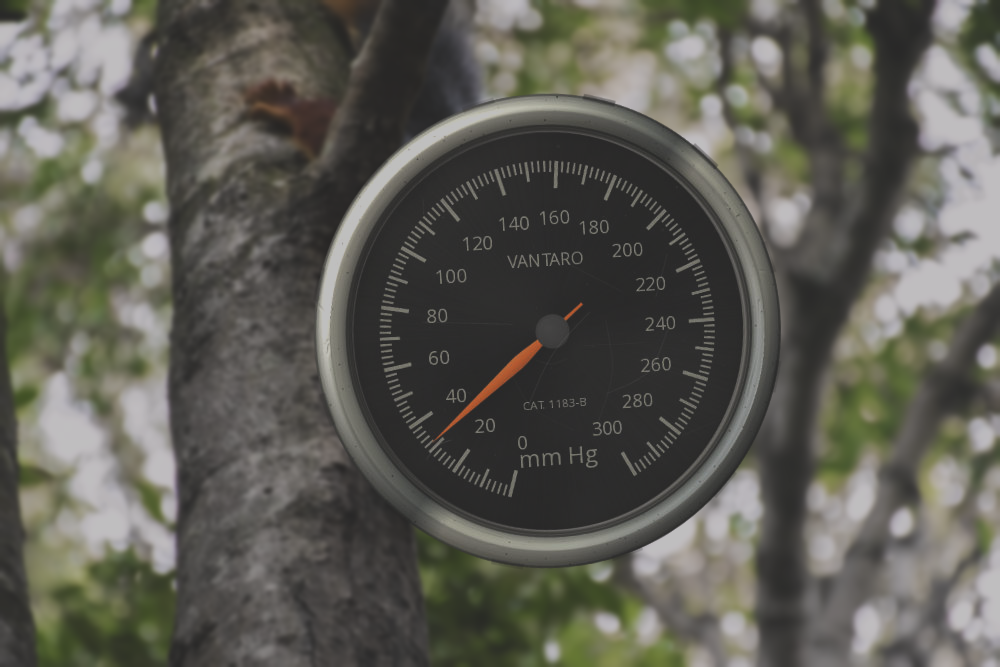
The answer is {"value": 32, "unit": "mmHg"}
